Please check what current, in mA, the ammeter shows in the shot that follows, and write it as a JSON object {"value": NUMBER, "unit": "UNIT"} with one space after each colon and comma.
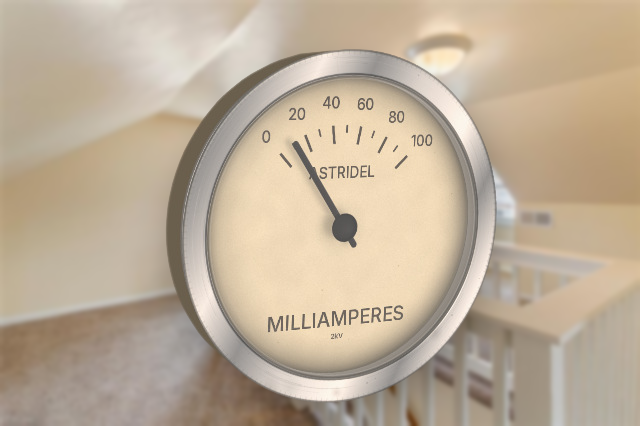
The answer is {"value": 10, "unit": "mA"}
